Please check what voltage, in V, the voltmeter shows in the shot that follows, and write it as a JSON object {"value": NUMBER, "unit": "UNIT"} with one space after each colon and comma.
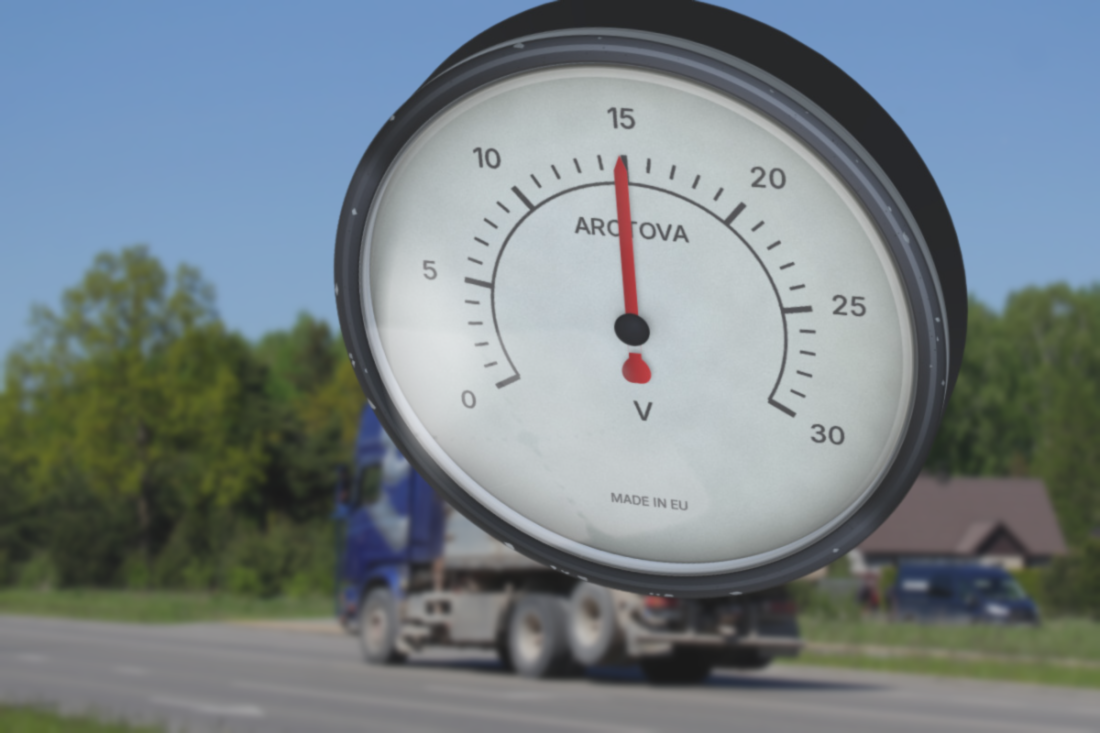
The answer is {"value": 15, "unit": "V"}
